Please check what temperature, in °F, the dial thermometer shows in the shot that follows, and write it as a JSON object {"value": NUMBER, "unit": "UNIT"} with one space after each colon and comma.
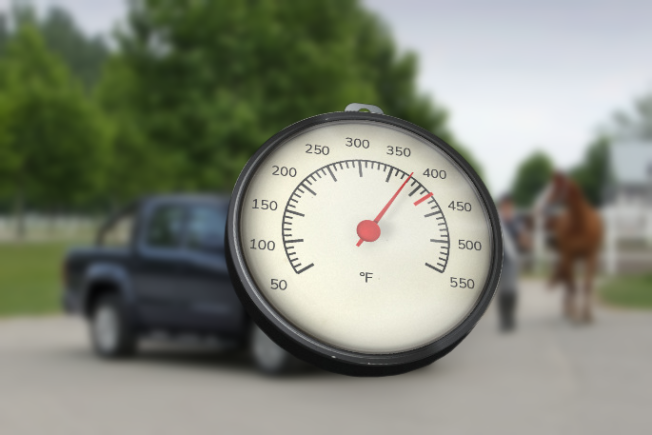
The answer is {"value": 380, "unit": "°F"}
